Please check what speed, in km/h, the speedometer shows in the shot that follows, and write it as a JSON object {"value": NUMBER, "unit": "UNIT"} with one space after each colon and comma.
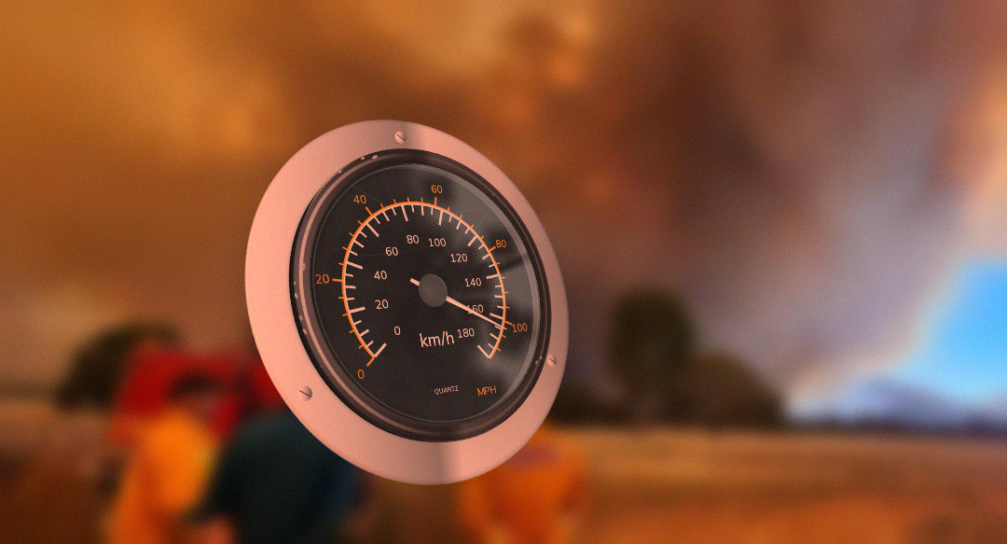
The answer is {"value": 165, "unit": "km/h"}
